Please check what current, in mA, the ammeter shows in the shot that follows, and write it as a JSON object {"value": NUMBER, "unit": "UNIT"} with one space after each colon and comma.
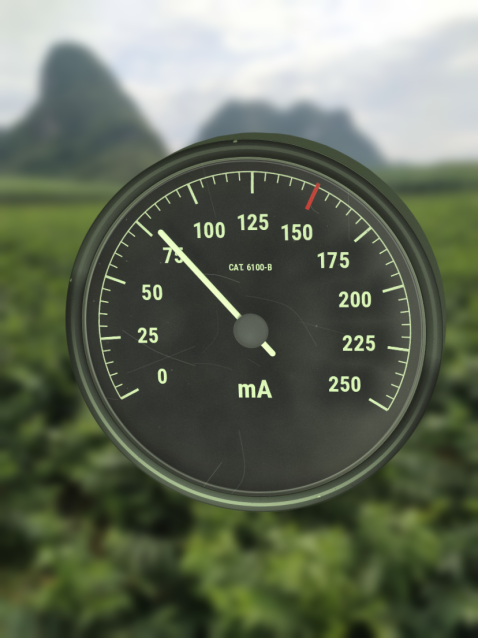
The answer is {"value": 80, "unit": "mA"}
